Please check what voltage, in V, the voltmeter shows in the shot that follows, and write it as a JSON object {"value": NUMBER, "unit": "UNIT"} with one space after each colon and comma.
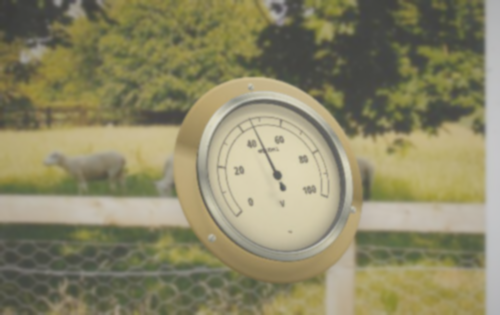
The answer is {"value": 45, "unit": "V"}
